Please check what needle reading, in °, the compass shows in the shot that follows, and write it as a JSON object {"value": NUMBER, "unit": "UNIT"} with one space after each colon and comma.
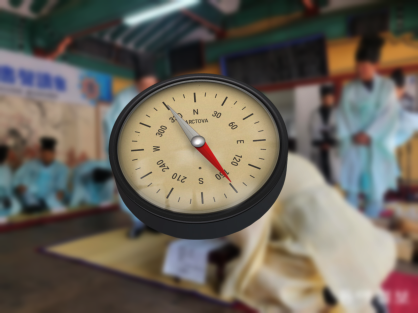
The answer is {"value": 150, "unit": "°"}
